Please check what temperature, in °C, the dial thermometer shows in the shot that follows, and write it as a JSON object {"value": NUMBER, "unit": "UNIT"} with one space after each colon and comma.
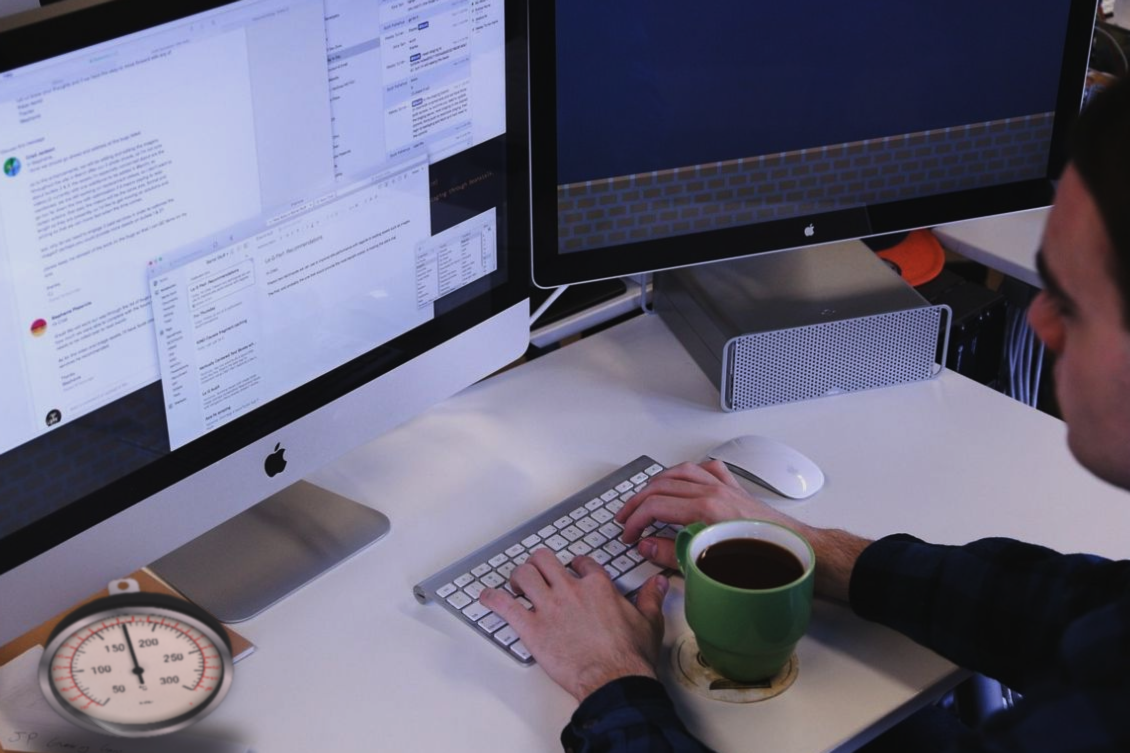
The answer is {"value": 175, "unit": "°C"}
